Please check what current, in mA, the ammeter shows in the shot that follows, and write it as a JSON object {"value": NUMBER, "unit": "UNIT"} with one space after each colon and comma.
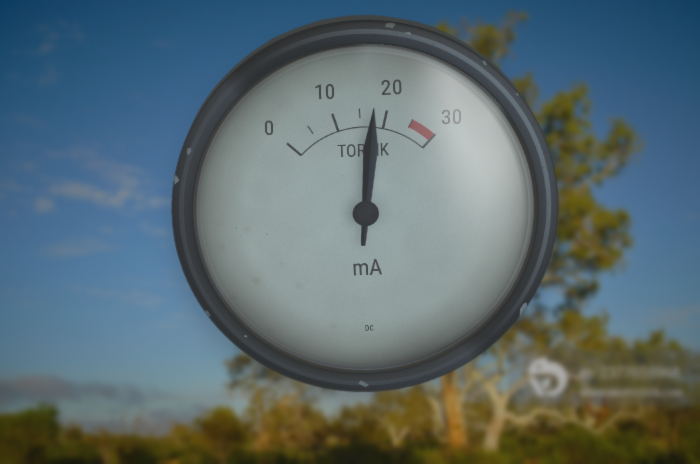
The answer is {"value": 17.5, "unit": "mA"}
